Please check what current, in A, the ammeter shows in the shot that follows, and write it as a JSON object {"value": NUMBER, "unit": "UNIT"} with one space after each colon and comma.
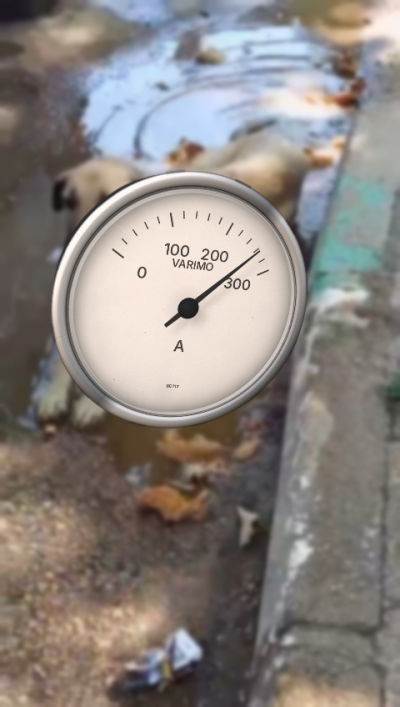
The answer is {"value": 260, "unit": "A"}
